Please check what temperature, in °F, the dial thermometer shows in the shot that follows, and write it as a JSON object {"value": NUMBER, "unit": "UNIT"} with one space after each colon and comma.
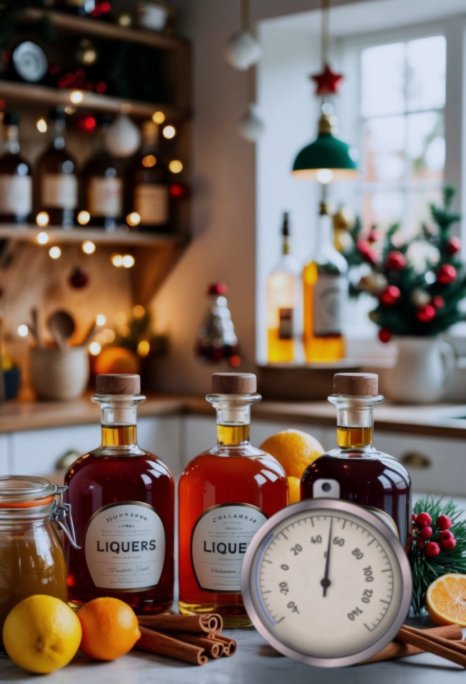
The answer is {"value": 52, "unit": "°F"}
